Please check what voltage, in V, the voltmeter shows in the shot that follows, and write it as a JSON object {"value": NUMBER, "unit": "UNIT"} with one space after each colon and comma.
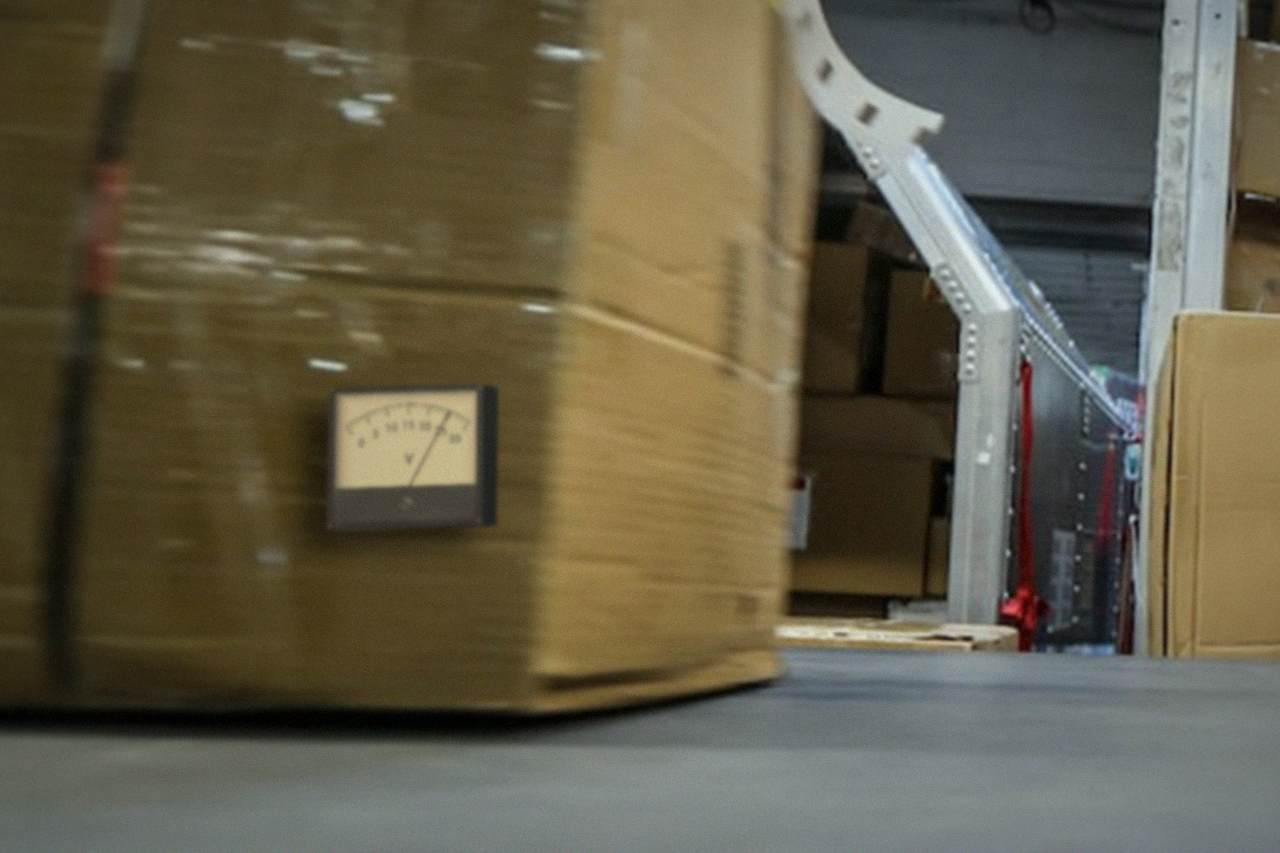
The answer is {"value": 25, "unit": "V"}
